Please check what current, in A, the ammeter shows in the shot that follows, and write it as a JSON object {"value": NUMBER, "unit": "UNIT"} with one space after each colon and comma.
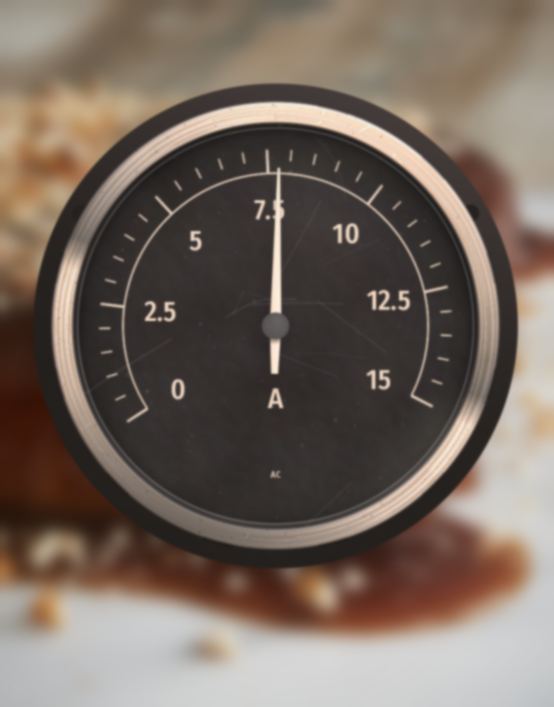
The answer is {"value": 7.75, "unit": "A"}
